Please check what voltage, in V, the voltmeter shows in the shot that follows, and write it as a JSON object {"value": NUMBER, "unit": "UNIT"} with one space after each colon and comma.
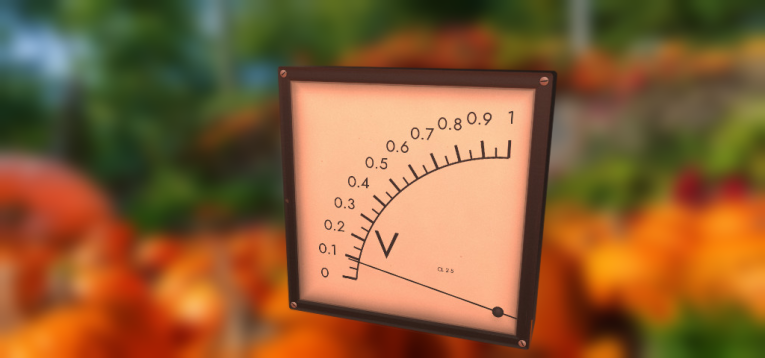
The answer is {"value": 0.1, "unit": "V"}
